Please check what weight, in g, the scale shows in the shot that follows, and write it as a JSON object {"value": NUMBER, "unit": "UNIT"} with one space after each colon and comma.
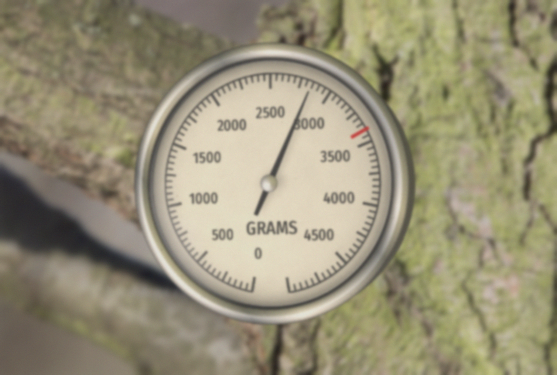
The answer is {"value": 2850, "unit": "g"}
